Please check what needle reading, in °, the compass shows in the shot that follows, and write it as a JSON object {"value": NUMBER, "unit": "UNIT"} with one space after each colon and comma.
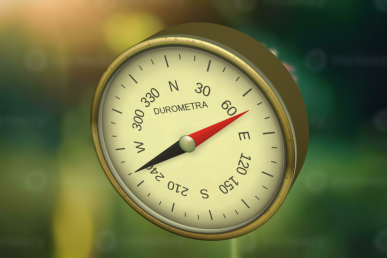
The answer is {"value": 70, "unit": "°"}
